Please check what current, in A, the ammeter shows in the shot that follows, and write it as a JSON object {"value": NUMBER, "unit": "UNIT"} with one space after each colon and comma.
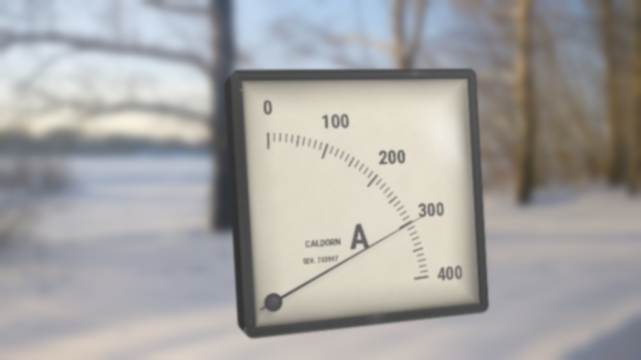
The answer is {"value": 300, "unit": "A"}
